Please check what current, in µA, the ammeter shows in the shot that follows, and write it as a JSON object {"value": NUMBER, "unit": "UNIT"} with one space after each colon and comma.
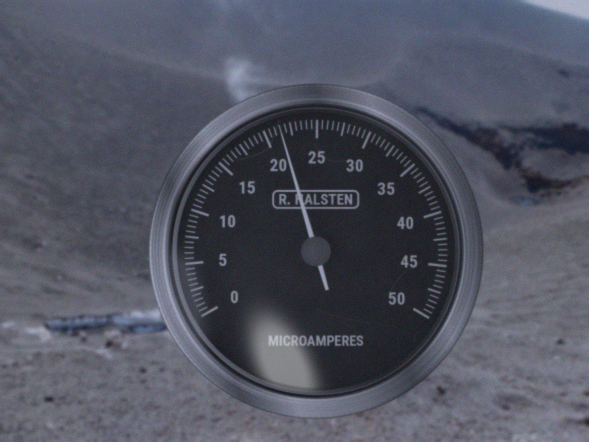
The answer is {"value": 21.5, "unit": "µA"}
